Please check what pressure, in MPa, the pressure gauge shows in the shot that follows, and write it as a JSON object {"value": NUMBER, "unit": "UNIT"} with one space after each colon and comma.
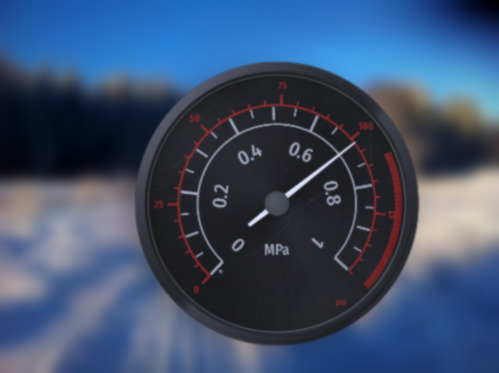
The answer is {"value": 0.7, "unit": "MPa"}
